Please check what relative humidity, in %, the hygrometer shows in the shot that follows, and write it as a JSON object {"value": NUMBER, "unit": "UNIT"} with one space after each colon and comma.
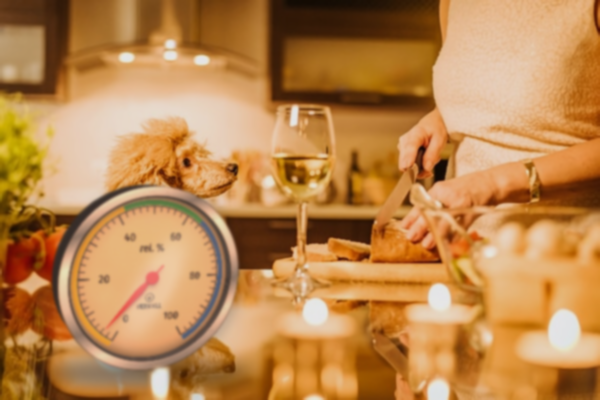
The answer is {"value": 4, "unit": "%"}
